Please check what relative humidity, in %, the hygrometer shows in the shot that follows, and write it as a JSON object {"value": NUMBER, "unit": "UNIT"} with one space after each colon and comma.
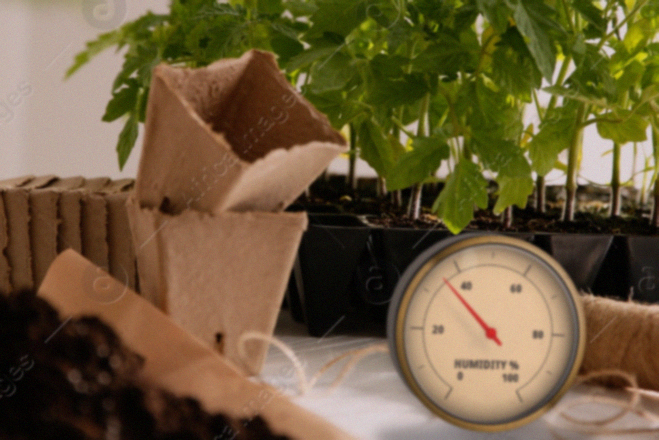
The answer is {"value": 35, "unit": "%"}
